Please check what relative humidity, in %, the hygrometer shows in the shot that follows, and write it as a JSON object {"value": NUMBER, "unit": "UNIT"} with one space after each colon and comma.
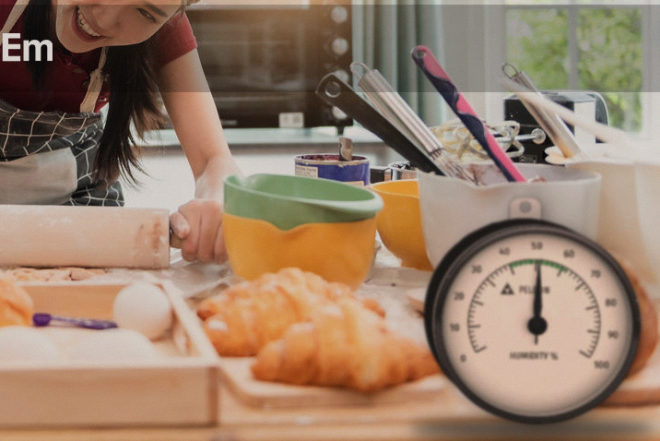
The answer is {"value": 50, "unit": "%"}
